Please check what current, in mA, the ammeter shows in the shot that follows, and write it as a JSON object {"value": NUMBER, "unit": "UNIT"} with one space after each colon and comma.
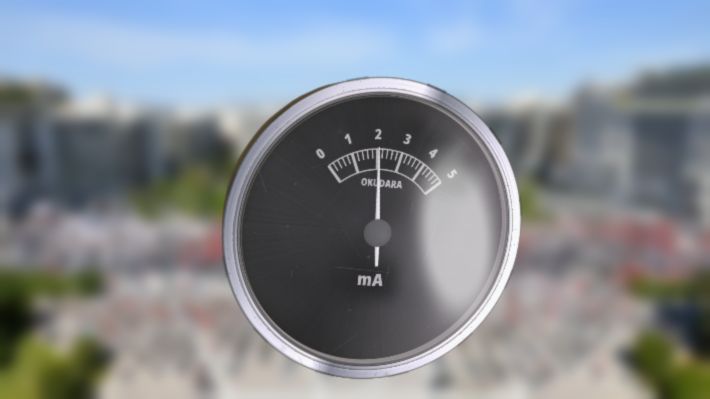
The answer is {"value": 2, "unit": "mA"}
